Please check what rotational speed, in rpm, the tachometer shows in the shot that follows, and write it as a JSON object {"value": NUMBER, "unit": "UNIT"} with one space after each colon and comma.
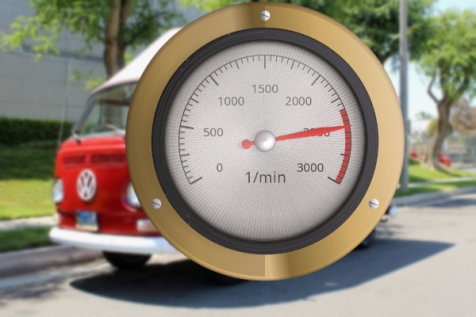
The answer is {"value": 2500, "unit": "rpm"}
